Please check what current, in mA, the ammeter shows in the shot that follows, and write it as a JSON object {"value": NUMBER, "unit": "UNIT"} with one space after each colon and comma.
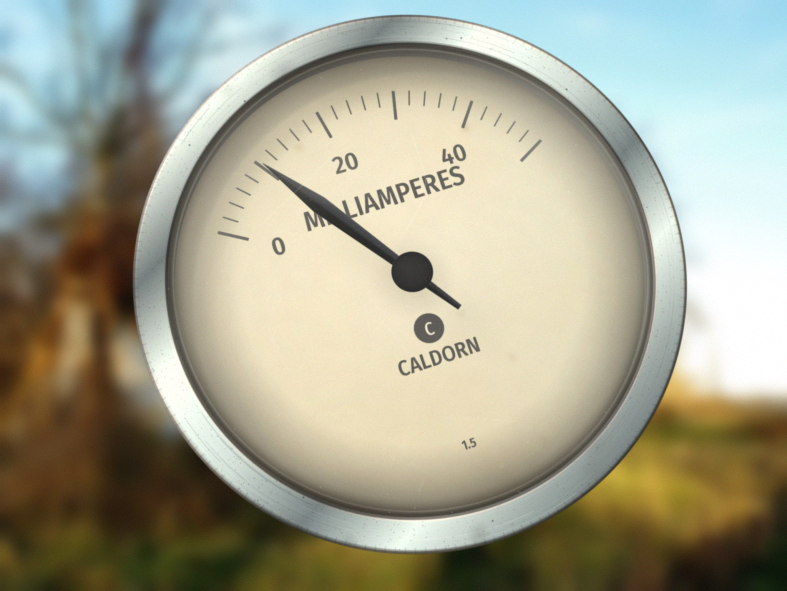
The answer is {"value": 10, "unit": "mA"}
